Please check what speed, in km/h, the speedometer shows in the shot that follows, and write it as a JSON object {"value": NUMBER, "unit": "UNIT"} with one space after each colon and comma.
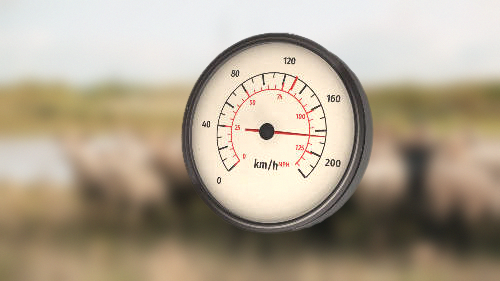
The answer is {"value": 185, "unit": "km/h"}
